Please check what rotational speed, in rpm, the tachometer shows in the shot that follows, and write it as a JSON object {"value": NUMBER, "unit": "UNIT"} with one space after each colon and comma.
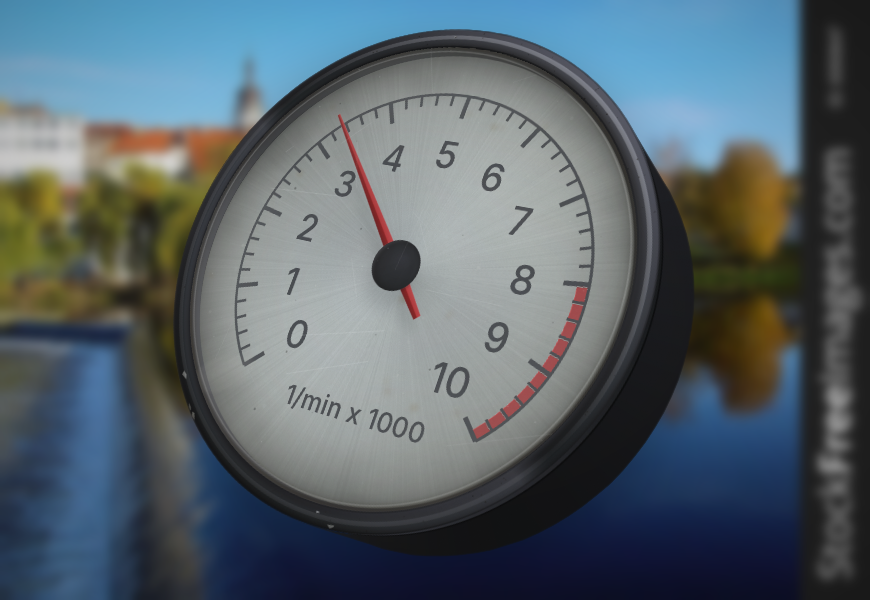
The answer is {"value": 3400, "unit": "rpm"}
